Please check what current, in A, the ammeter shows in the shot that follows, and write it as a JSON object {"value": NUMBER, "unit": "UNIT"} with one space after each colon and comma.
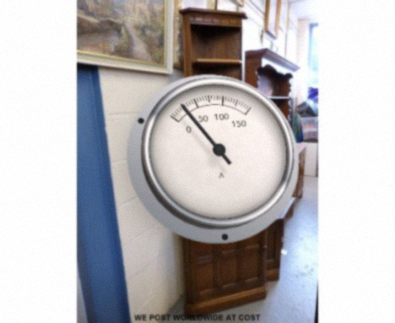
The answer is {"value": 25, "unit": "A"}
